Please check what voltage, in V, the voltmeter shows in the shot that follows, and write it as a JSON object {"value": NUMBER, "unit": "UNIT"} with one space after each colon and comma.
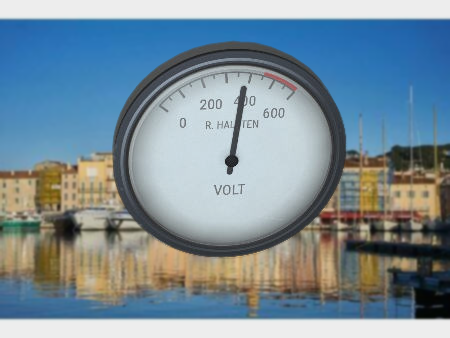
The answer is {"value": 375, "unit": "V"}
